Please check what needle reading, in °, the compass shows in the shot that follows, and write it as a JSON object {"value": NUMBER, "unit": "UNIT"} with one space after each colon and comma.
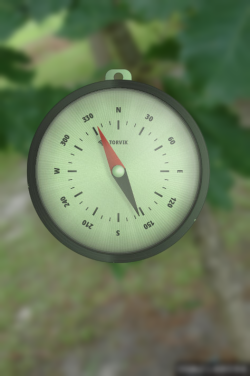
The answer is {"value": 335, "unit": "°"}
